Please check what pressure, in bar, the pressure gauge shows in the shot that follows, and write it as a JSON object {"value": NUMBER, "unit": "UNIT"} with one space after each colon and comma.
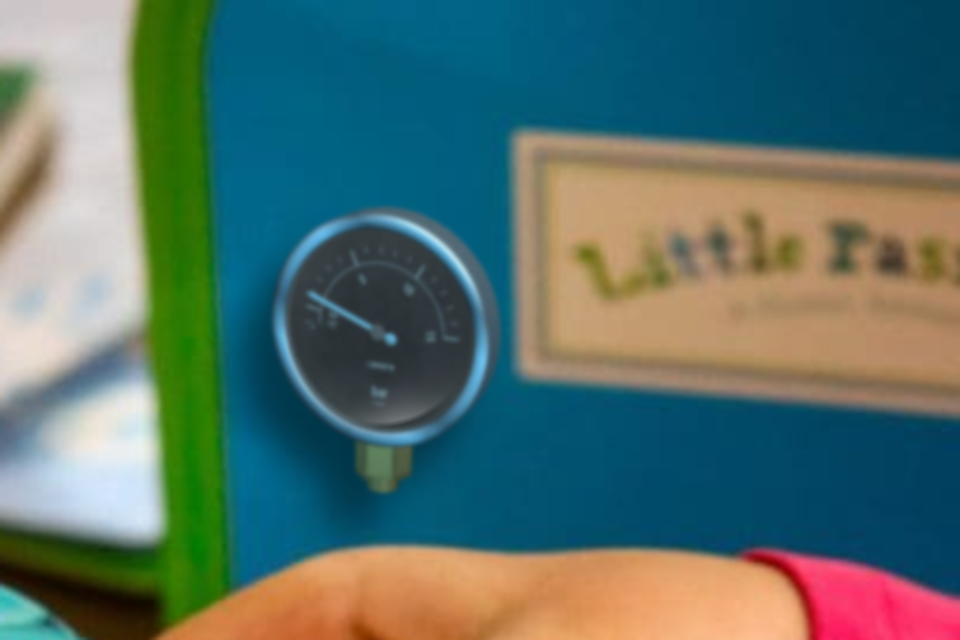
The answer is {"value": 1, "unit": "bar"}
